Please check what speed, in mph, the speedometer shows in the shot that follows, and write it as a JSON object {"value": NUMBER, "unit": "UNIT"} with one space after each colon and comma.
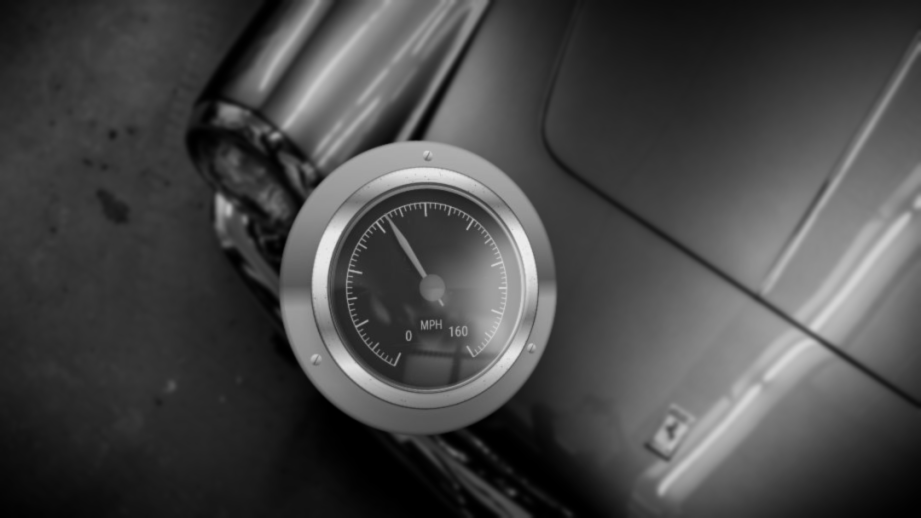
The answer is {"value": 64, "unit": "mph"}
